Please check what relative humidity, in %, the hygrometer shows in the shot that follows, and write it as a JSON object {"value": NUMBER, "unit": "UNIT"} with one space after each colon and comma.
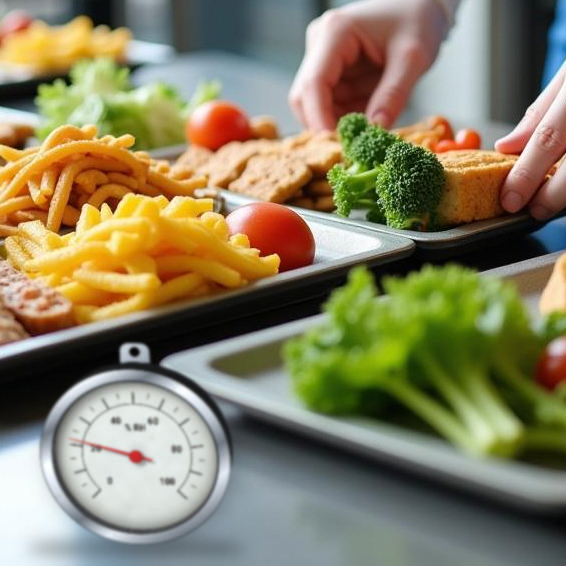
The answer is {"value": 22.5, "unit": "%"}
